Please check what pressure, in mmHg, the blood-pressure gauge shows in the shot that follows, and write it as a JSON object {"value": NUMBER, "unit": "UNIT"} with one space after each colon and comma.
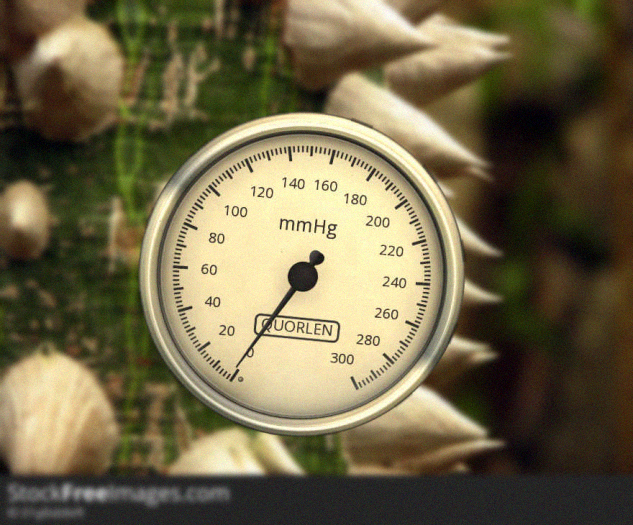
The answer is {"value": 2, "unit": "mmHg"}
